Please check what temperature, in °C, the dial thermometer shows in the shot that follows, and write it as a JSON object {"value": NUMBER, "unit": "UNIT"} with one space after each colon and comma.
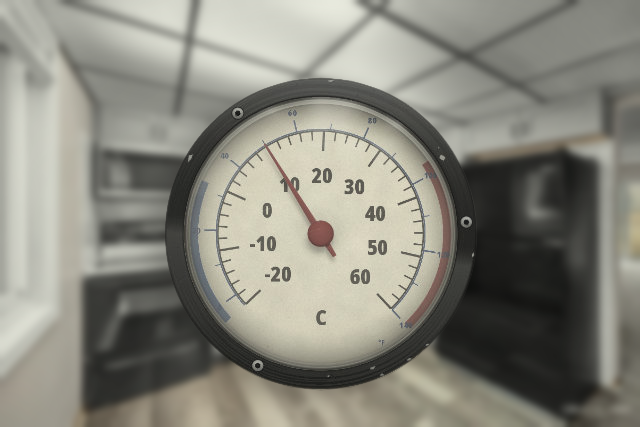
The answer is {"value": 10, "unit": "°C"}
